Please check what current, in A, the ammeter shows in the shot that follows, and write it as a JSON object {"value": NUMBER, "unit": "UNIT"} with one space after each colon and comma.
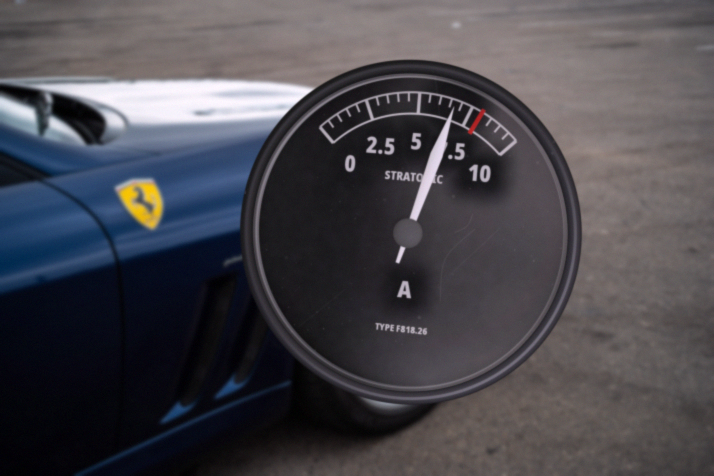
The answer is {"value": 6.75, "unit": "A"}
